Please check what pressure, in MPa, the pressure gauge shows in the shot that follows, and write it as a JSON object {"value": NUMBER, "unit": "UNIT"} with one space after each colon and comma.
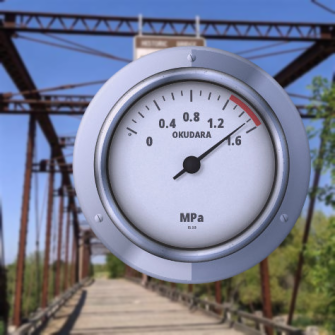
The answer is {"value": 1.5, "unit": "MPa"}
